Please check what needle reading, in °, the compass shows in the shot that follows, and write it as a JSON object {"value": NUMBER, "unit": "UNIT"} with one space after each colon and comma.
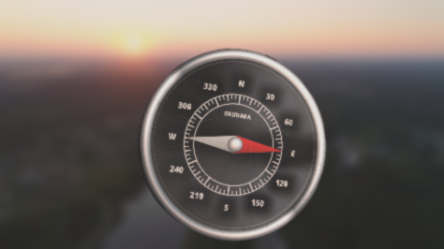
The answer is {"value": 90, "unit": "°"}
